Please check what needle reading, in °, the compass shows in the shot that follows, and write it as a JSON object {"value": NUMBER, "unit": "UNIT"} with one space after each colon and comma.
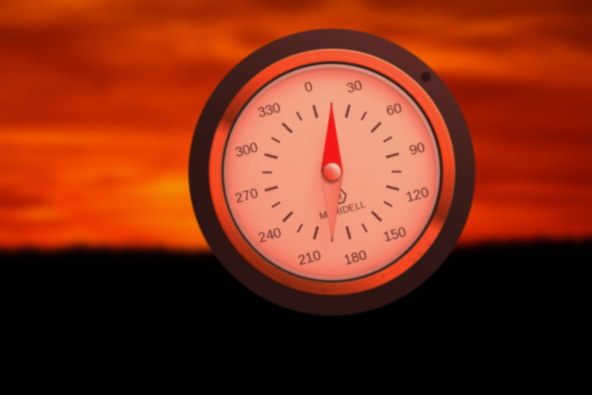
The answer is {"value": 15, "unit": "°"}
